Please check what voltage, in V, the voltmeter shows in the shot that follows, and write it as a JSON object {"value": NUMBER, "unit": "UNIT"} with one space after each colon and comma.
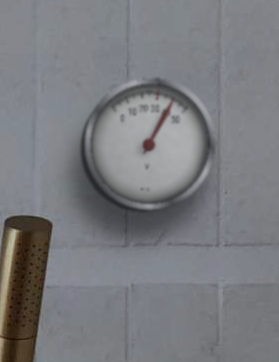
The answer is {"value": 40, "unit": "V"}
